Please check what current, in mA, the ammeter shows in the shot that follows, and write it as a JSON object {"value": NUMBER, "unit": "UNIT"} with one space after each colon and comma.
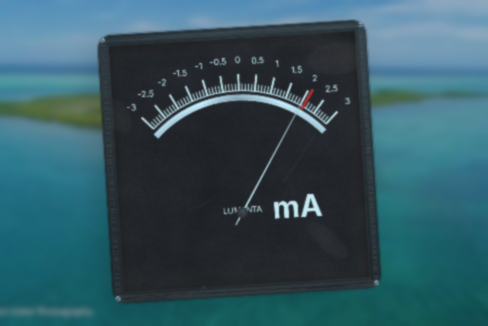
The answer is {"value": 2, "unit": "mA"}
